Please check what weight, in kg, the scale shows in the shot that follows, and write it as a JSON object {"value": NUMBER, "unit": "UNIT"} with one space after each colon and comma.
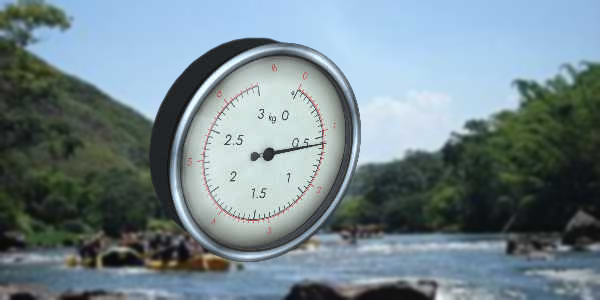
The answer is {"value": 0.55, "unit": "kg"}
